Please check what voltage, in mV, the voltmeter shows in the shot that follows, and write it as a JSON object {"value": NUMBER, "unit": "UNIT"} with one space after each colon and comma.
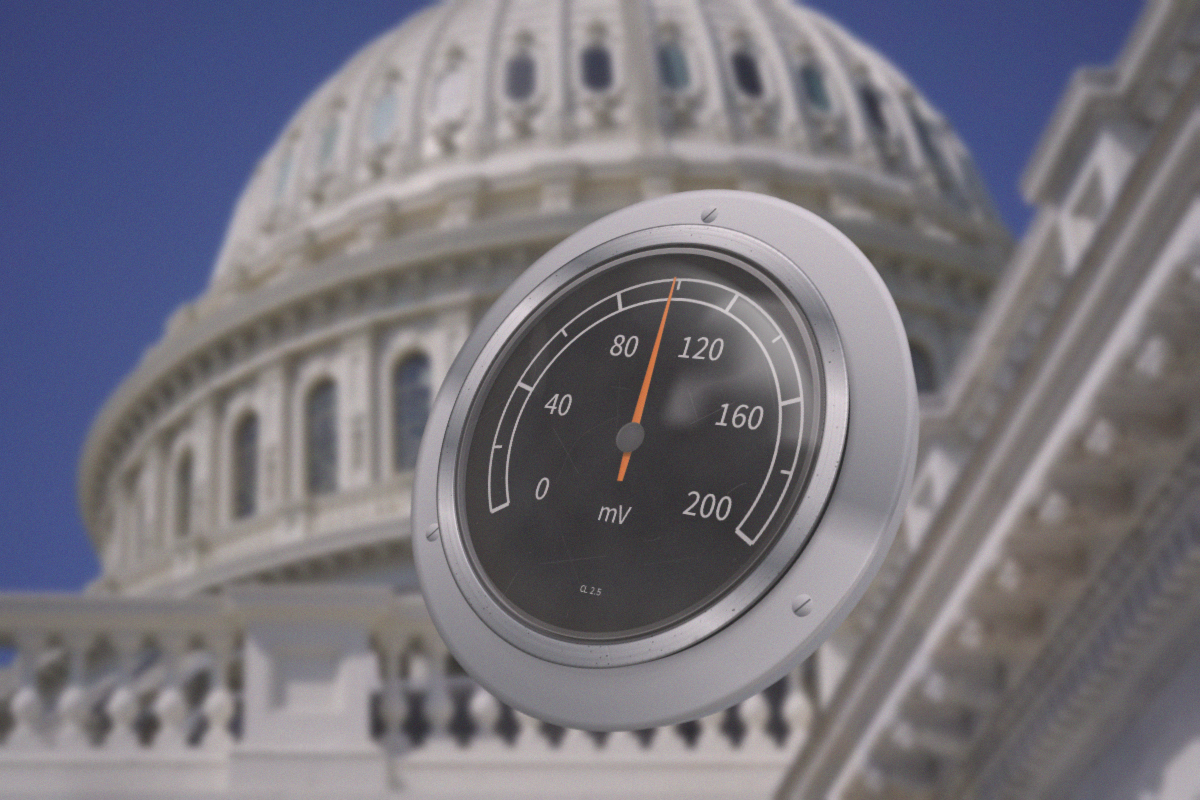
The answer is {"value": 100, "unit": "mV"}
